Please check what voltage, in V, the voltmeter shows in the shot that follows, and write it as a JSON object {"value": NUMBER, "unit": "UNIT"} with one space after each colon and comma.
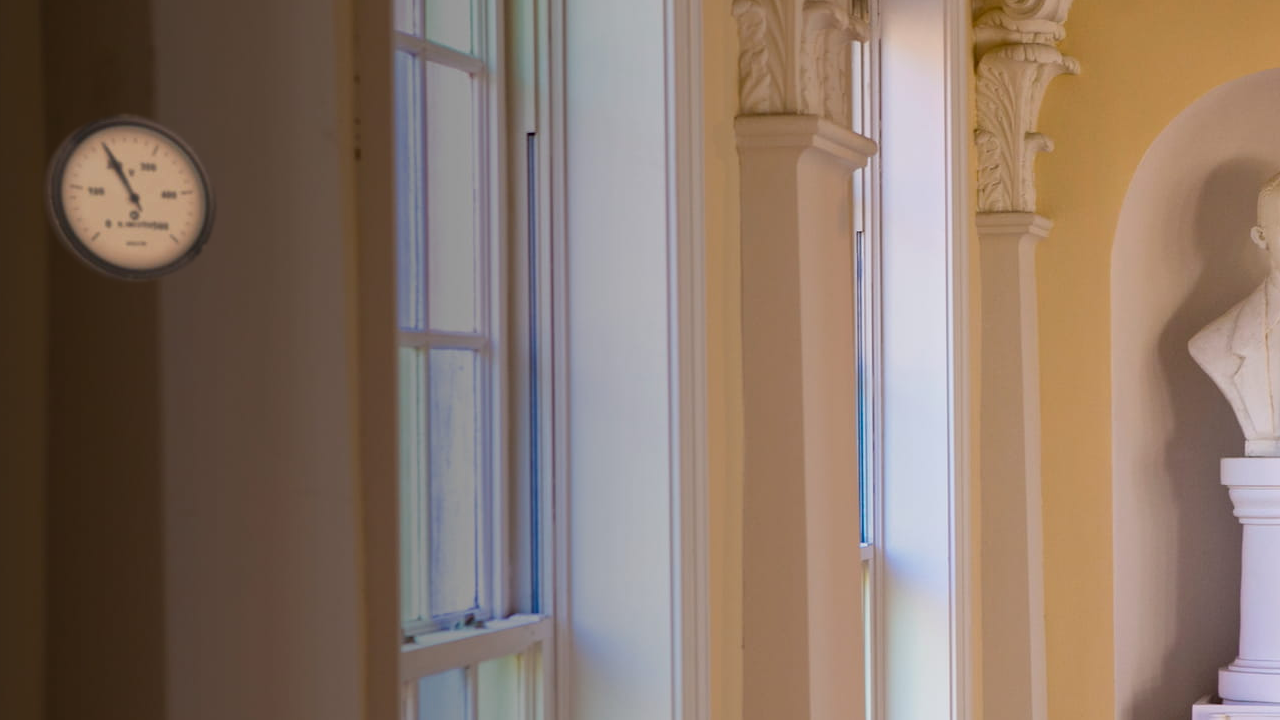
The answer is {"value": 200, "unit": "V"}
